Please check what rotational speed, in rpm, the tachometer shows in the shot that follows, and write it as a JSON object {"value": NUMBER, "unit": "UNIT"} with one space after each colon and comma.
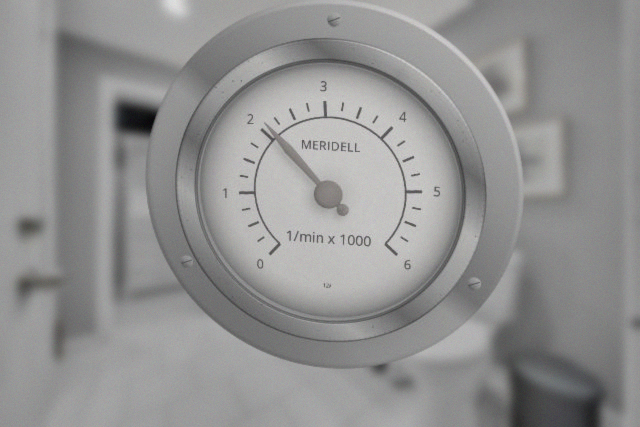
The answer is {"value": 2125, "unit": "rpm"}
